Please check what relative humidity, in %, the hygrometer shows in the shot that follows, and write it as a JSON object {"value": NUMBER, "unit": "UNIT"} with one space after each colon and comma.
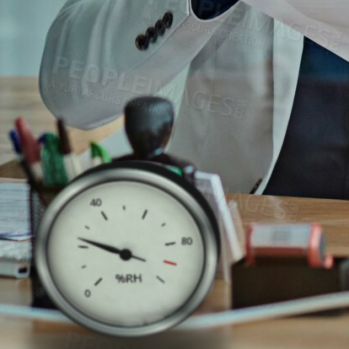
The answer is {"value": 25, "unit": "%"}
